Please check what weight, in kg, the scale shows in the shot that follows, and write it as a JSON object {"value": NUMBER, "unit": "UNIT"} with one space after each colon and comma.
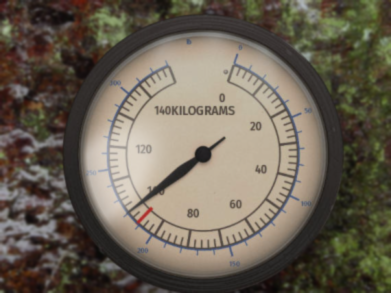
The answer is {"value": 100, "unit": "kg"}
